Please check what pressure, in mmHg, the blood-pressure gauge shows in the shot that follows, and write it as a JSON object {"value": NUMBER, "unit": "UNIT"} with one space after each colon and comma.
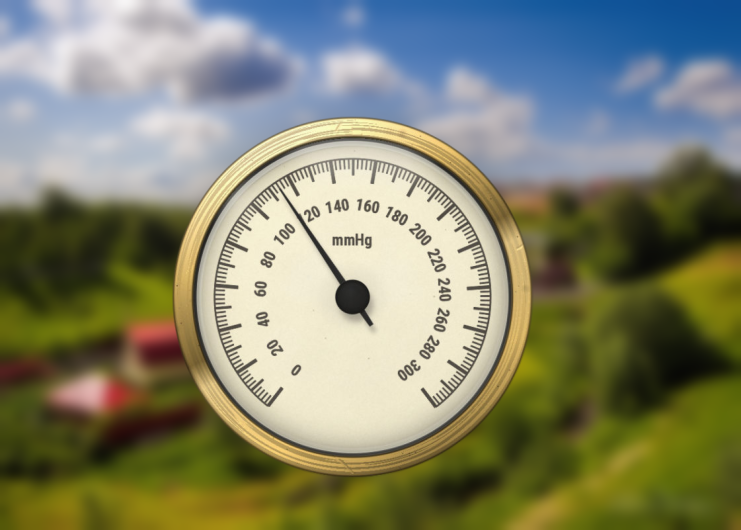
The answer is {"value": 114, "unit": "mmHg"}
